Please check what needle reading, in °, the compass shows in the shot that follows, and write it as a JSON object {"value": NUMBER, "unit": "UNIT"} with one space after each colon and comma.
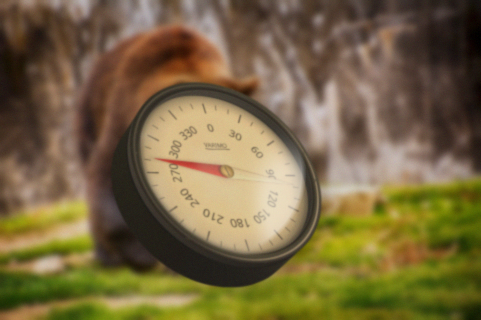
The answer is {"value": 280, "unit": "°"}
